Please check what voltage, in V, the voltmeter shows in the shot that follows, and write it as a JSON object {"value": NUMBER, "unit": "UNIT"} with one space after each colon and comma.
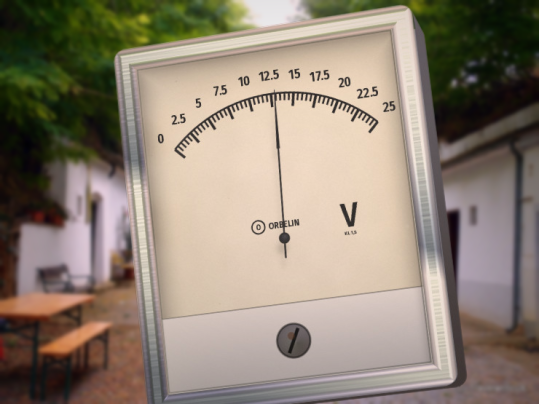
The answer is {"value": 13, "unit": "V"}
